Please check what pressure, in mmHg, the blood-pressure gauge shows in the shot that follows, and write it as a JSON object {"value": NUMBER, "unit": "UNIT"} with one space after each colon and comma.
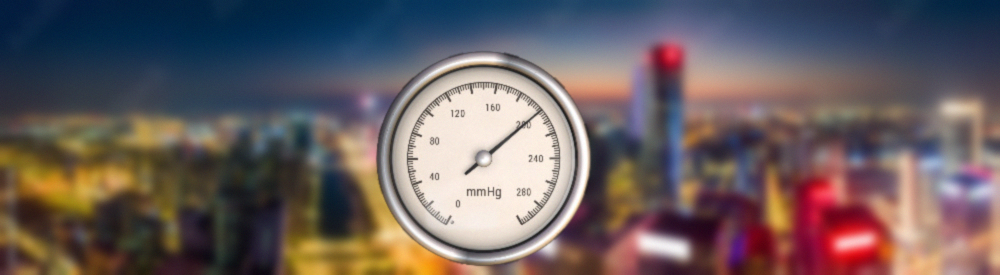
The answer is {"value": 200, "unit": "mmHg"}
